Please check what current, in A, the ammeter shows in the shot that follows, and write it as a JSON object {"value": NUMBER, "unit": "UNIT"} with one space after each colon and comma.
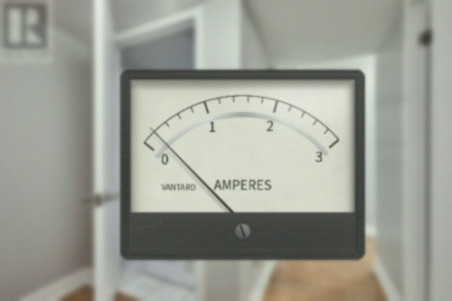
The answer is {"value": 0.2, "unit": "A"}
